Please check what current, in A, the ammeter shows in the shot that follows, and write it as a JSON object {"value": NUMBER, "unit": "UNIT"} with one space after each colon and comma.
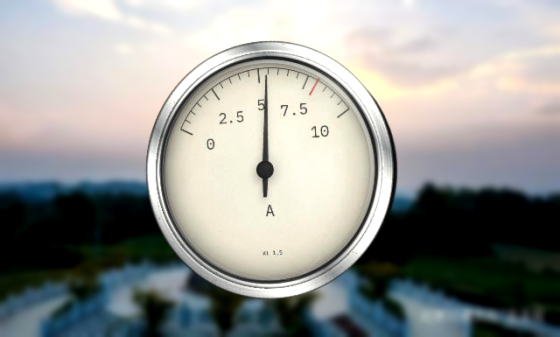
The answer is {"value": 5.5, "unit": "A"}
